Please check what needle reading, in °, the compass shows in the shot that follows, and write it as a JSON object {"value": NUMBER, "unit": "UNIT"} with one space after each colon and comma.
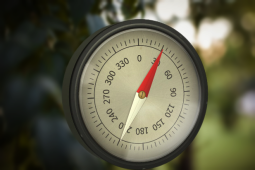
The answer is {"value": 30, "unit": "°"}
